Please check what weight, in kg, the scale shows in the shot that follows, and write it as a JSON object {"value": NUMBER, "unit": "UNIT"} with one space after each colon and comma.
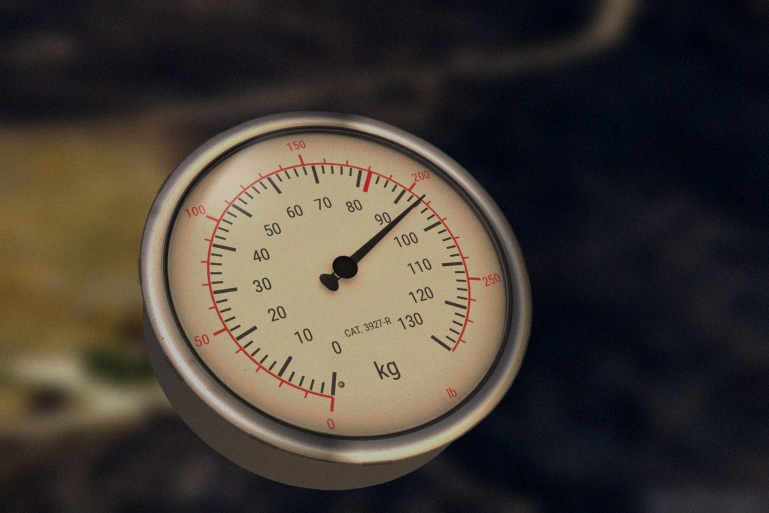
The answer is {"value": 94, "unit": "kg"}
